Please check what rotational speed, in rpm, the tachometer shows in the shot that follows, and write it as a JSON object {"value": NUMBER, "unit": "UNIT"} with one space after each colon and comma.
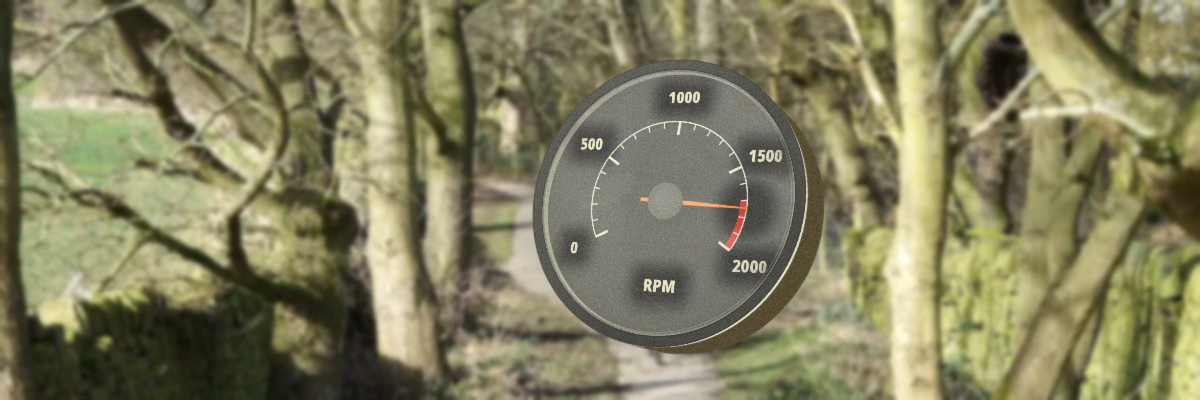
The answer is {"value": 1750, "unit": "rpm"}
